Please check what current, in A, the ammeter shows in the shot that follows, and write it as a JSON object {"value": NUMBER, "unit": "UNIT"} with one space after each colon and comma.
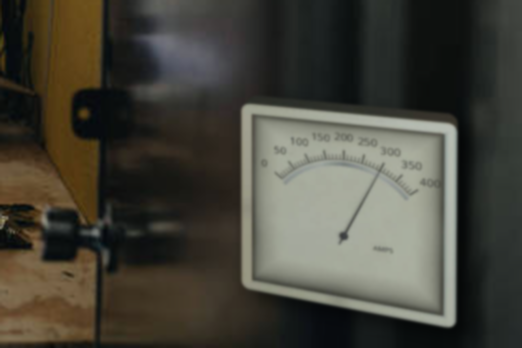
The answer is {"value": 300, "unit": "A"}
